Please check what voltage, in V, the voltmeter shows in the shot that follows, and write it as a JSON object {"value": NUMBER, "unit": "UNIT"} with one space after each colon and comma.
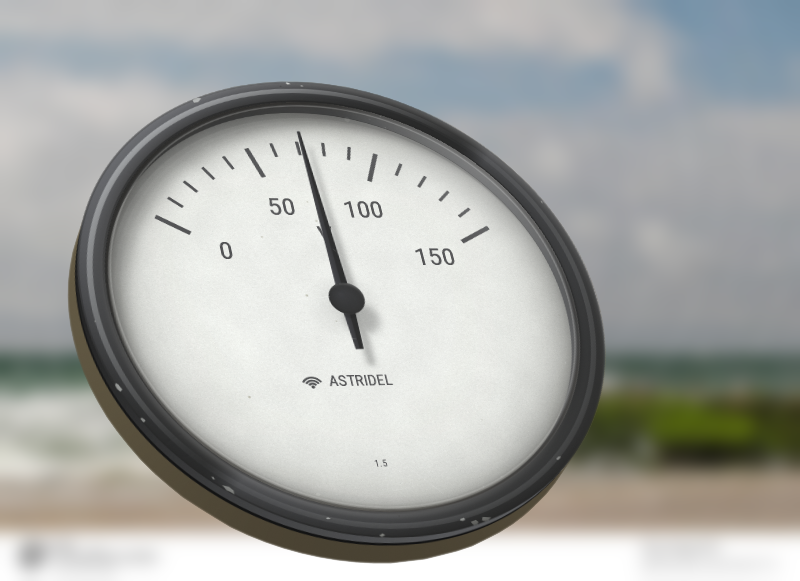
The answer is {"value": 70, "unit": "V"}
